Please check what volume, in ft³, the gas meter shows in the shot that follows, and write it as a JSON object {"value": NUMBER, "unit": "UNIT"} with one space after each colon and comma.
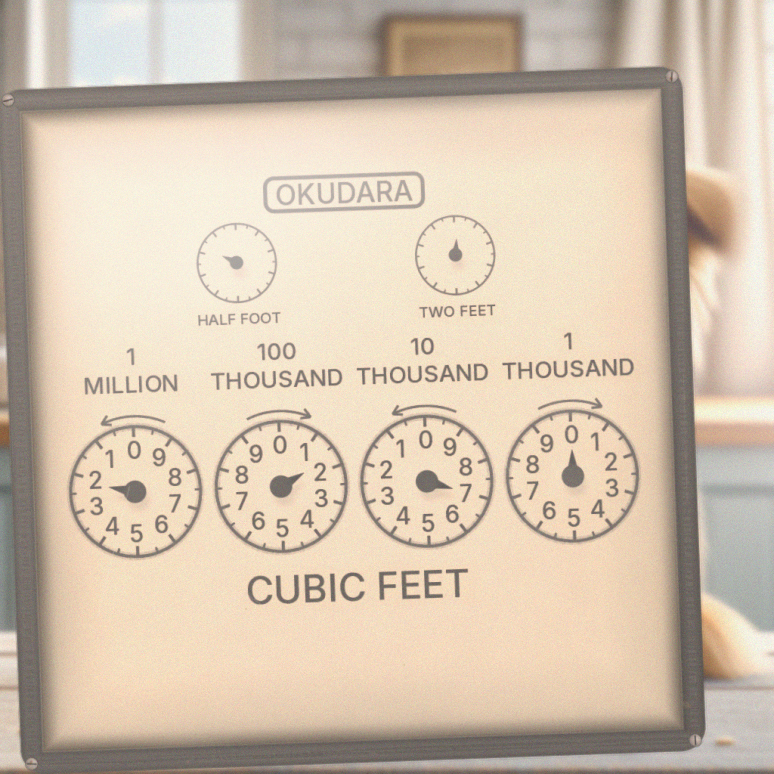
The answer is {"value": 217000, "unit": "ft³"}
